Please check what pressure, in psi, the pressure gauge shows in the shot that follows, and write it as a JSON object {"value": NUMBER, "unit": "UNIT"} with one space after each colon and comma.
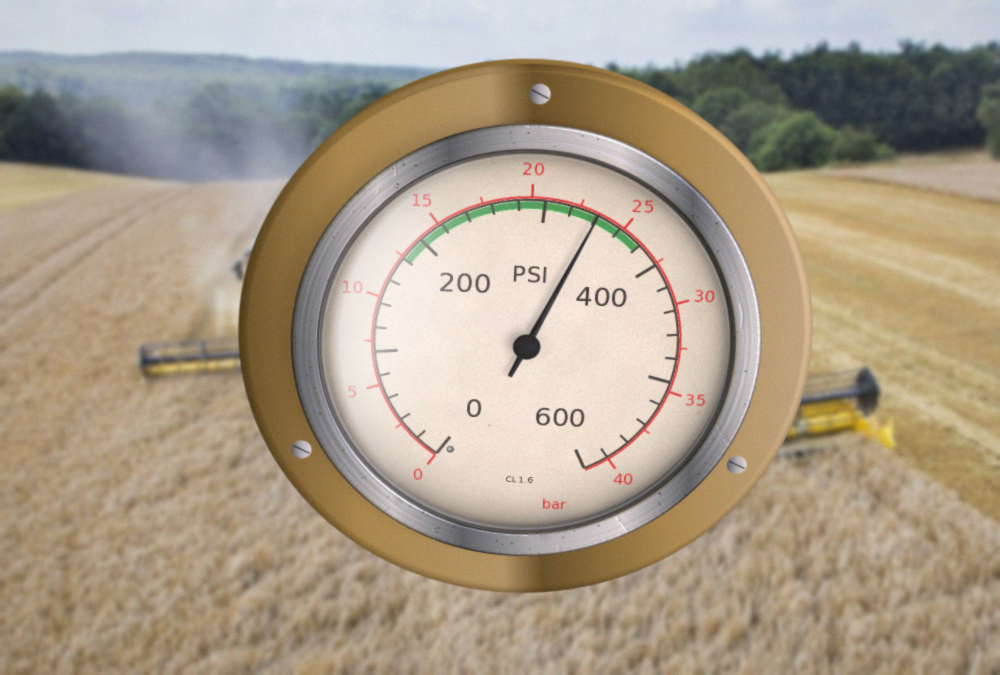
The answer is {"value": 340, "unit": "psi"}
